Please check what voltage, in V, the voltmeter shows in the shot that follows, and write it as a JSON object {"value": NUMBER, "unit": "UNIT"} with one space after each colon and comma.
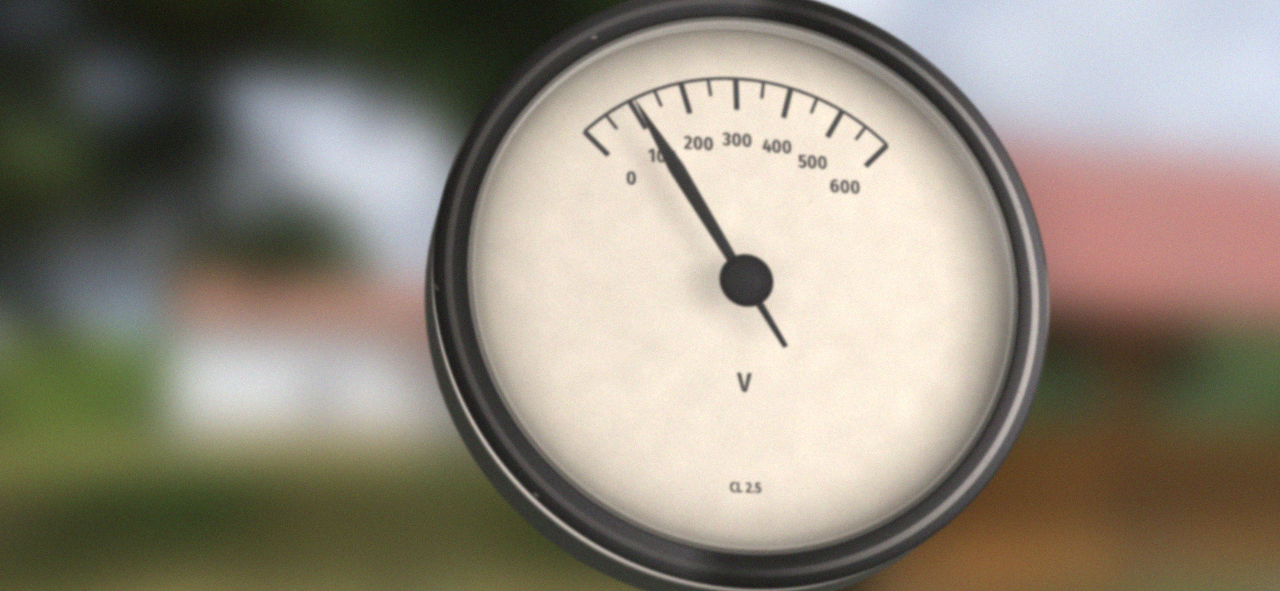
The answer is {"value": 100, "unit": "V"}
